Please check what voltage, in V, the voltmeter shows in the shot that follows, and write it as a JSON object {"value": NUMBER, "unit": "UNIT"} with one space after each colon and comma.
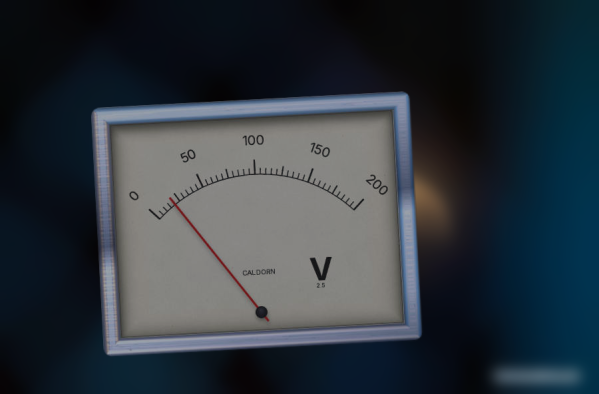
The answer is {"value": 20, "unit": "V"}
